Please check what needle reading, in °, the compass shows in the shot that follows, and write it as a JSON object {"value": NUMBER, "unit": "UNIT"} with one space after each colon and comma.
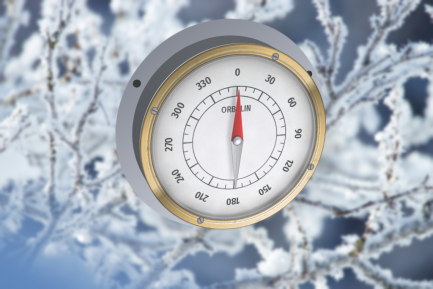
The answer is {"value": 0, "unit": "°"}
